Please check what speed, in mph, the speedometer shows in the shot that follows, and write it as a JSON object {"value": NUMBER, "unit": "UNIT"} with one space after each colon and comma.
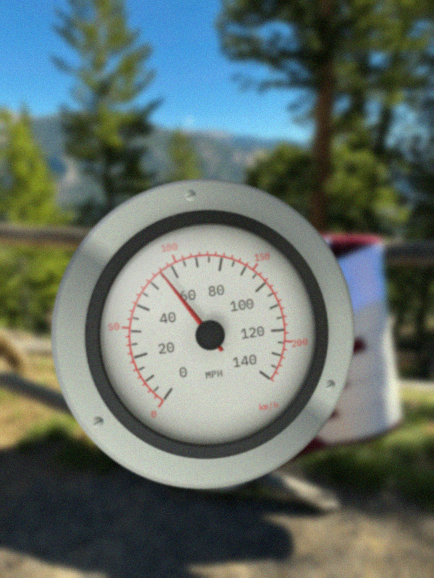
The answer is {"value": 55, "unit": "mph"}
